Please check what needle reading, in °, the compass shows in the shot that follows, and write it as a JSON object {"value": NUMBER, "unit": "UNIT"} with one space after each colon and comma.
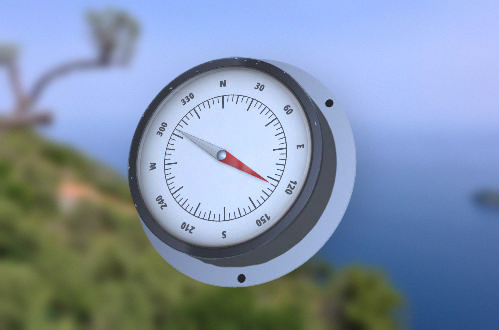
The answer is {"value": 125, "unit": "°"}
